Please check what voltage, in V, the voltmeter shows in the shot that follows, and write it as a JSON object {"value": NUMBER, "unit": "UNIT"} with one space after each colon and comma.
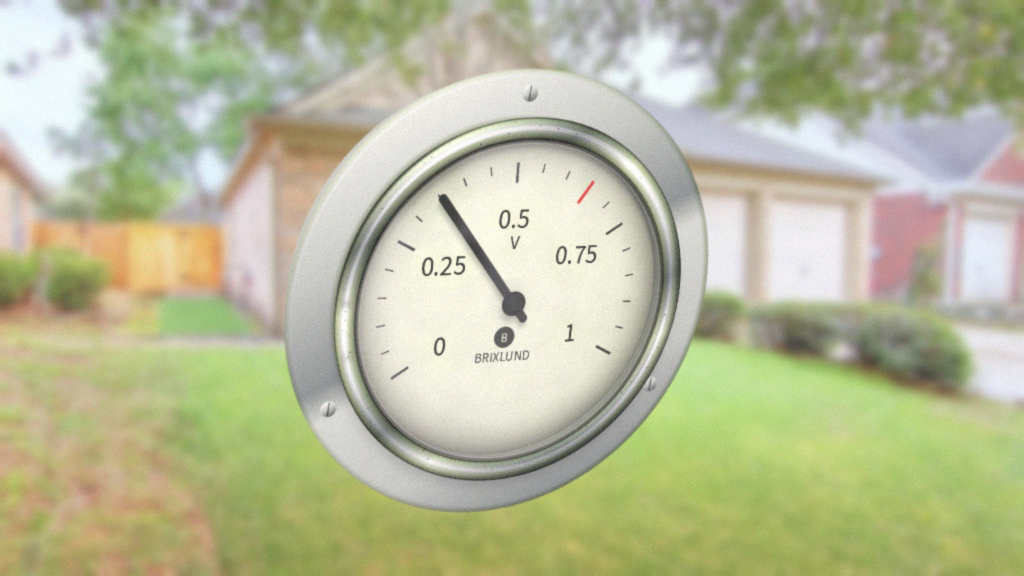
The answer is {"value": 0.35, "unit": "V"}
